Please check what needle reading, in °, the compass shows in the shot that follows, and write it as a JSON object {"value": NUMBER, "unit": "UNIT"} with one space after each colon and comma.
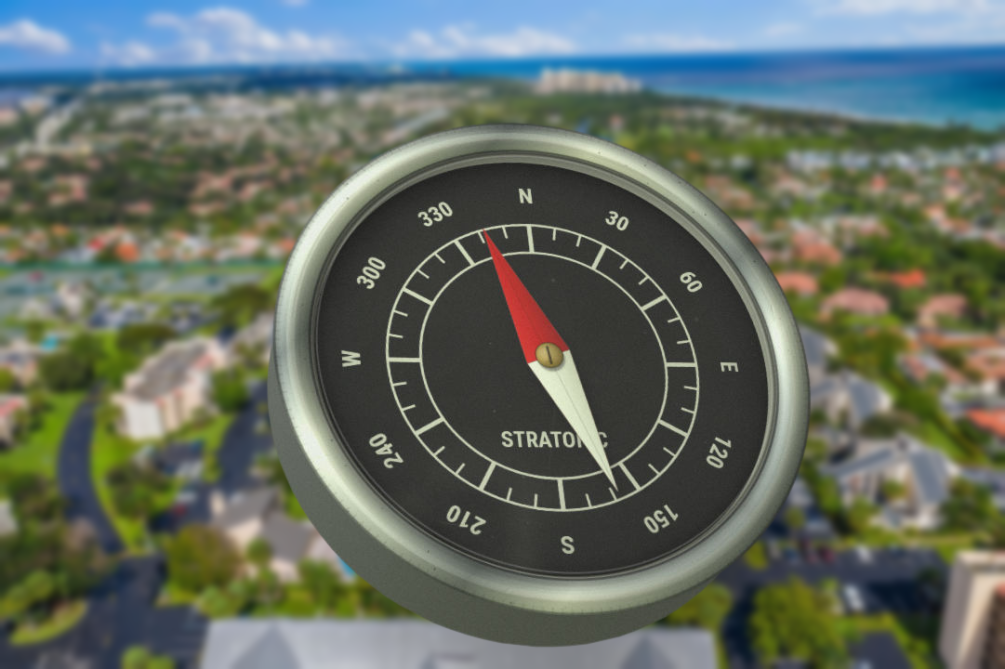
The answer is {"value": 340, "unit": "°"}
